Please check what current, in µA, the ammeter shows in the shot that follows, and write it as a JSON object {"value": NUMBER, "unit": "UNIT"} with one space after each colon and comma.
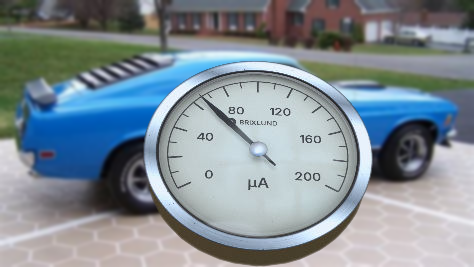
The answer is {"value": 65, "unit": "µA"}
